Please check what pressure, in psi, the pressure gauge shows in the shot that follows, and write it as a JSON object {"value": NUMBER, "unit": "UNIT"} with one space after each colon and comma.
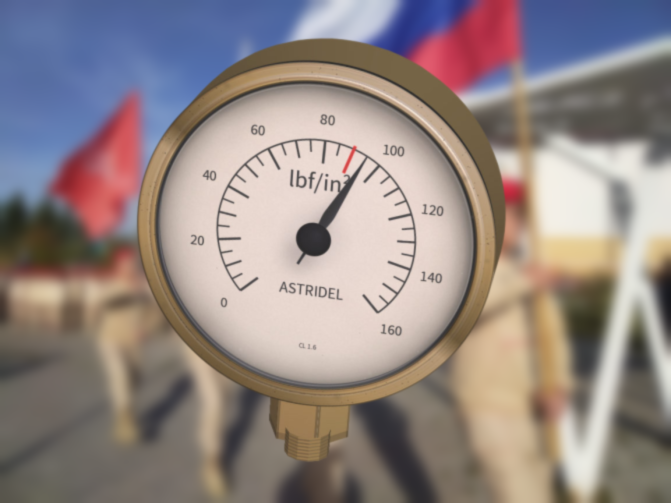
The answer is {"value": 95, "unit": "psi"}
